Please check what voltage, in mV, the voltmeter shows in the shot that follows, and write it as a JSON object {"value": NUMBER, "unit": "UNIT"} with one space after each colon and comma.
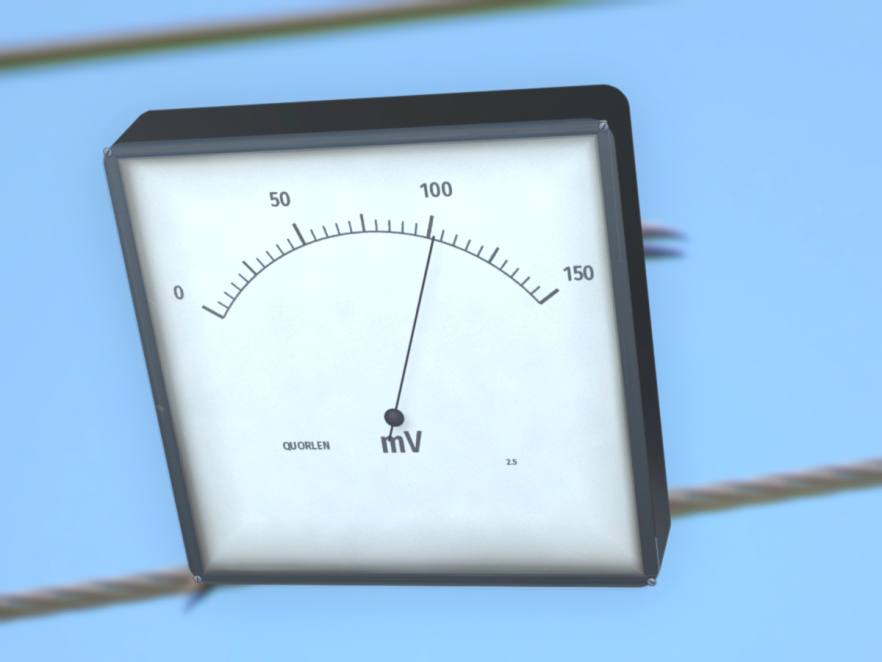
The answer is {"value": 102.5, "unit": "mV"}
